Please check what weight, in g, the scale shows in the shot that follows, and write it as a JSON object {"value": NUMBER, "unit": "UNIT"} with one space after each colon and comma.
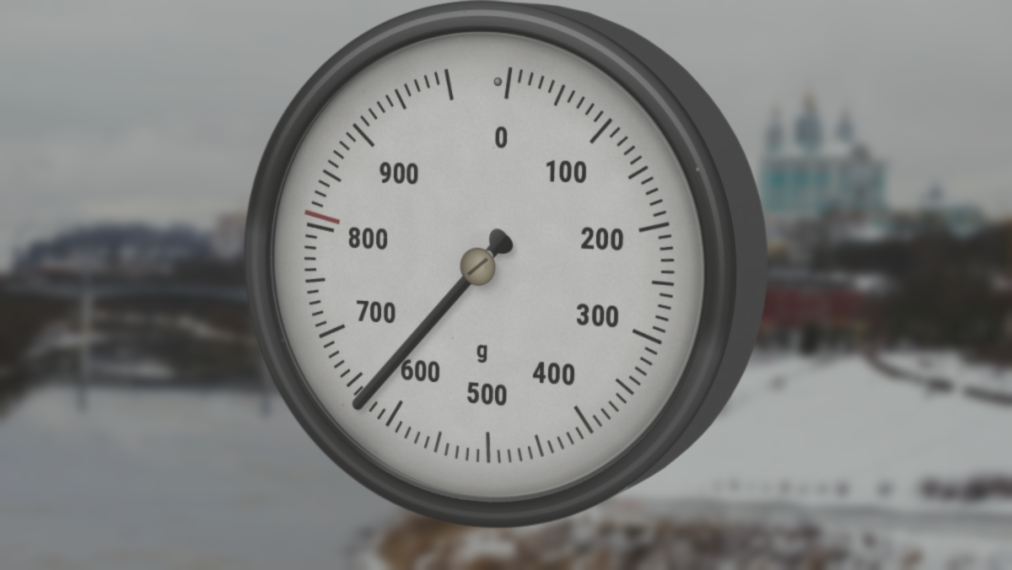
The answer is {"value": 630, "unit": "g"}
